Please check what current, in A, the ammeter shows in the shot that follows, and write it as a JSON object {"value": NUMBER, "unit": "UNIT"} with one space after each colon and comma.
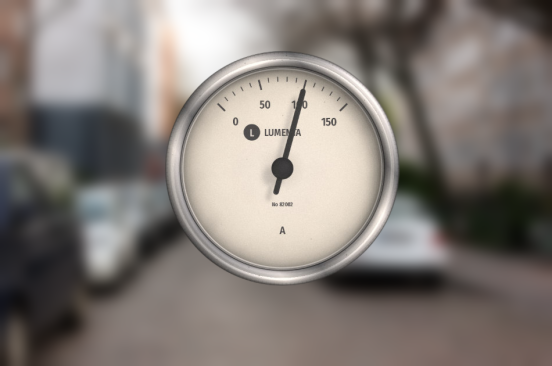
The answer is {"value": 100, "unit": "A"}
